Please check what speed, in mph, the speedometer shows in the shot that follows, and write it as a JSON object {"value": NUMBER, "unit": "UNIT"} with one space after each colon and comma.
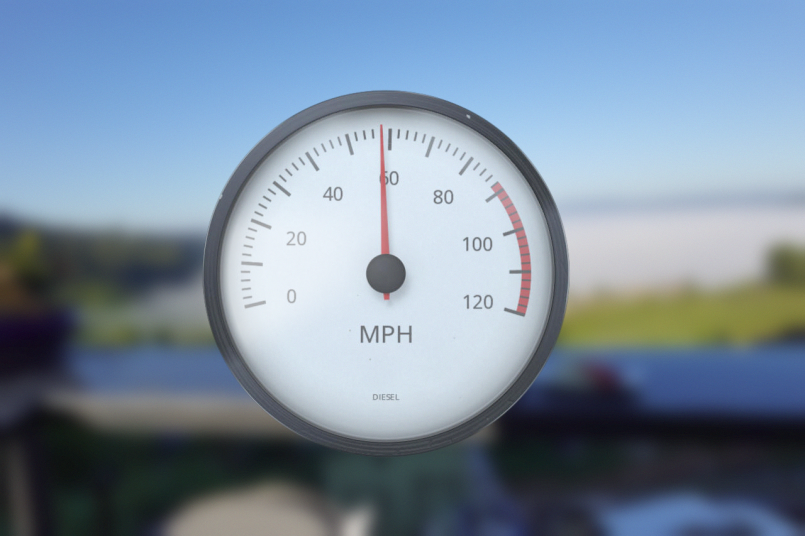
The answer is {"value": 58, "unit": "mph"}
